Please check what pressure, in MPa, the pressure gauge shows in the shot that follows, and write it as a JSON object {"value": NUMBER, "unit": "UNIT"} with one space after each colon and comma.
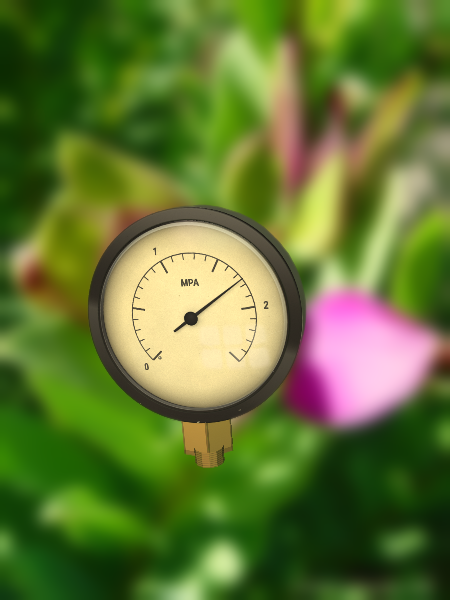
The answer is {"value": 1.75, "unit": "MPa"}
